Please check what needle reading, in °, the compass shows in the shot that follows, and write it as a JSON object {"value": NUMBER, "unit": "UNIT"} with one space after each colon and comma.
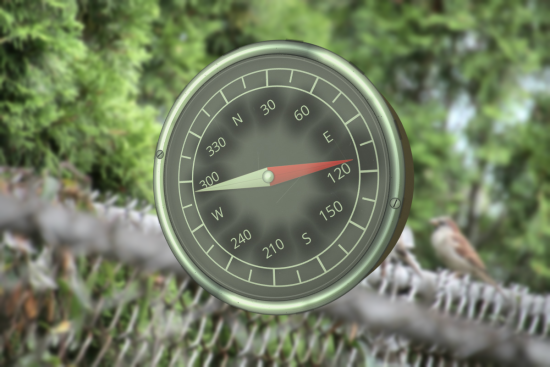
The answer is {"value": 112.5, "unit": "°"}
